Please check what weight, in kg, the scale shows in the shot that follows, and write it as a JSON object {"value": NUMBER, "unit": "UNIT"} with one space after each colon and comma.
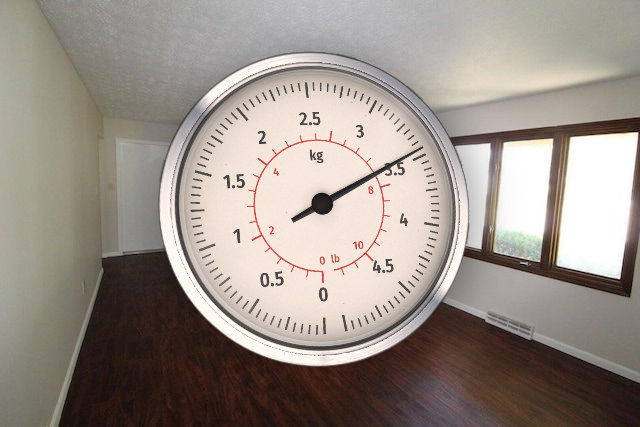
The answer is {"value": 3.45, "unit": "kg"}
